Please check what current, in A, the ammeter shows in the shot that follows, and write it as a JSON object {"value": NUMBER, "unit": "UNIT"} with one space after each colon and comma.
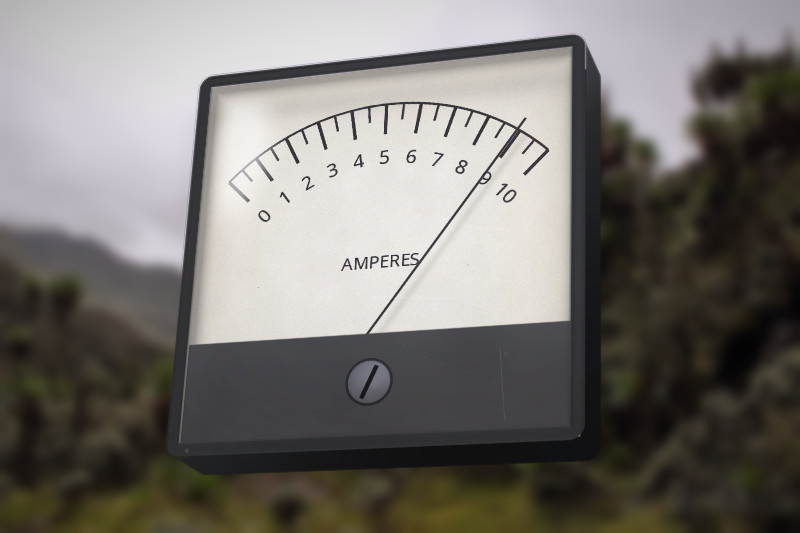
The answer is {"value": 9, "unit": "A"}
